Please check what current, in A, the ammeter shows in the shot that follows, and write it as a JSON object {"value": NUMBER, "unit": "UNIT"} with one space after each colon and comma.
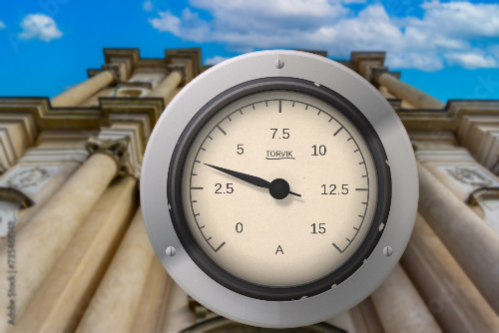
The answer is {"value": 3.5, "unit": "A"}
